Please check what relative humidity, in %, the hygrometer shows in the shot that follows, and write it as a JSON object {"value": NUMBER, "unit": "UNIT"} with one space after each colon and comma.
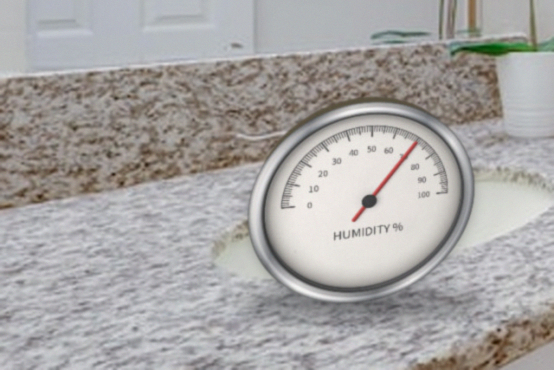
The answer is {"value": 70, "unit": "%"}
